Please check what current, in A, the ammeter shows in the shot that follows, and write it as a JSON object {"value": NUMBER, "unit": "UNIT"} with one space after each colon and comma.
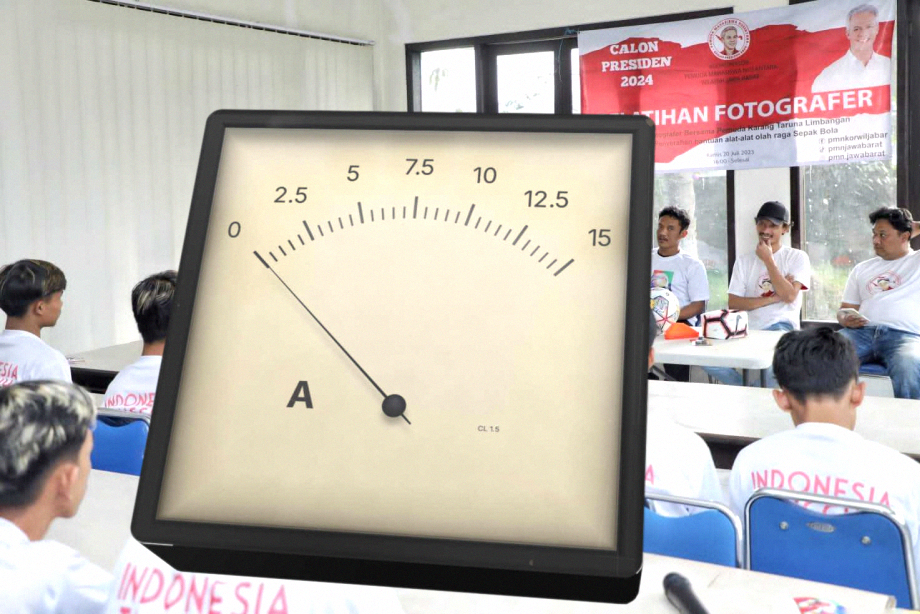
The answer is {"value": 0, "unit": "A"}
